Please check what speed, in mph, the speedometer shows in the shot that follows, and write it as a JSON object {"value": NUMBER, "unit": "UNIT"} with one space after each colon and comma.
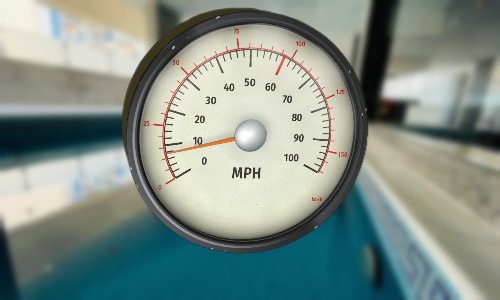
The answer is {"value": 8, "unit": "mph"}
